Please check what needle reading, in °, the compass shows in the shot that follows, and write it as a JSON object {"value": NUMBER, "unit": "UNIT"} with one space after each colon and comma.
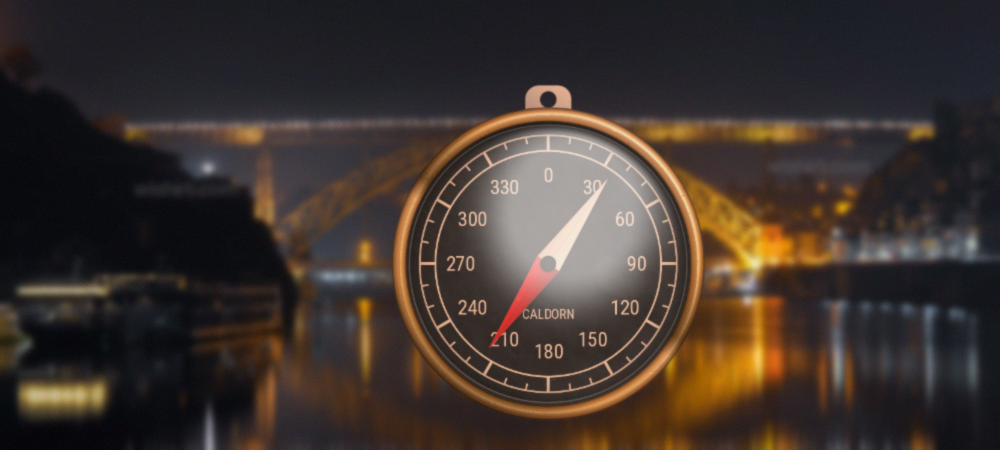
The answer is {"value": 215, "unit": "°"}
